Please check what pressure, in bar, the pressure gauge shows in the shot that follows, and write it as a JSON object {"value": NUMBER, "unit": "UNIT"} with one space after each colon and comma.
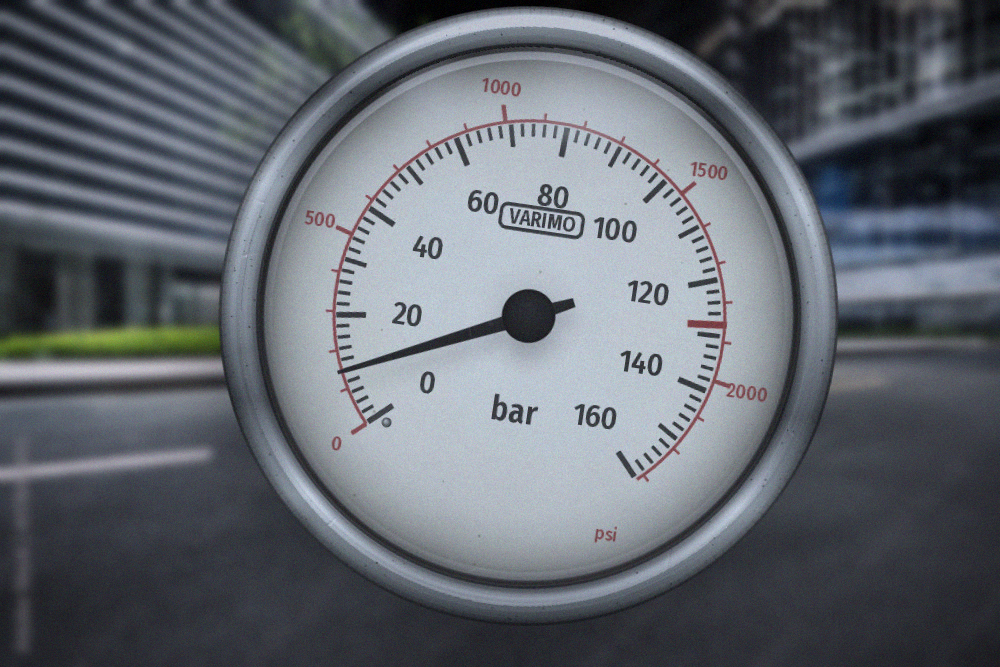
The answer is {"value": 10, "unit": "bar"}
